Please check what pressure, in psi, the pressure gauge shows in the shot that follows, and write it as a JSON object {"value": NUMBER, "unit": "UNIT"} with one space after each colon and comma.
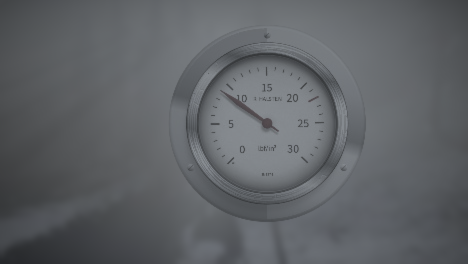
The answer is {"value": 9, "unit": "psi"}
